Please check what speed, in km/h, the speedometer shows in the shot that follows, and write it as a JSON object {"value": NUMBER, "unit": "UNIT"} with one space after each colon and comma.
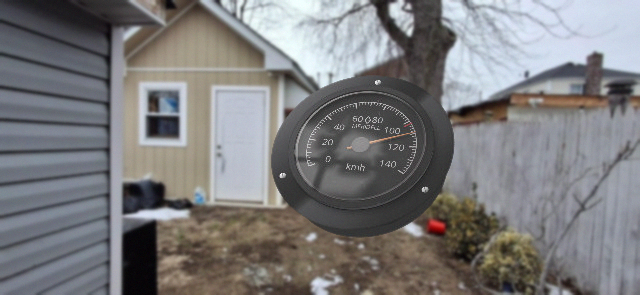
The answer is {"value": 110, "unit": "km/h"}
